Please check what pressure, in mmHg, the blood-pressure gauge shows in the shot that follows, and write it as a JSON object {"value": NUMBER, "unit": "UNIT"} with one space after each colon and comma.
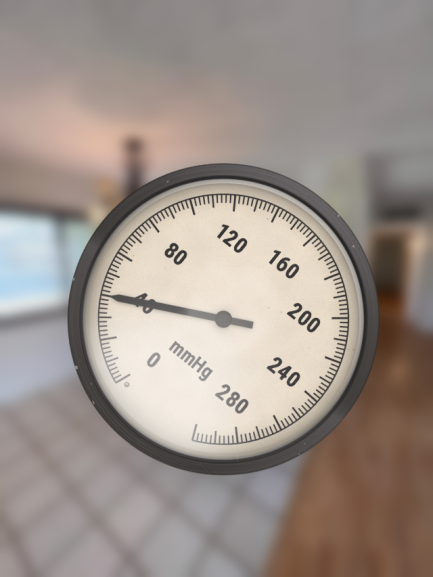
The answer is {"value": 40, "unit": "mmHg"}
